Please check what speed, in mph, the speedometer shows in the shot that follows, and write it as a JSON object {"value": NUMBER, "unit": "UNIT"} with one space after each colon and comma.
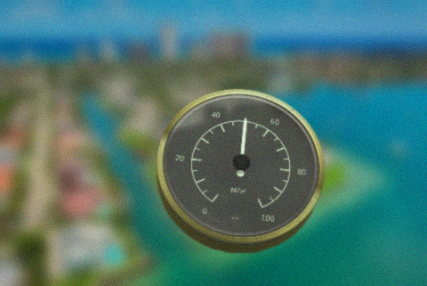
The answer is {"value": 50, "unit": "mph"}
